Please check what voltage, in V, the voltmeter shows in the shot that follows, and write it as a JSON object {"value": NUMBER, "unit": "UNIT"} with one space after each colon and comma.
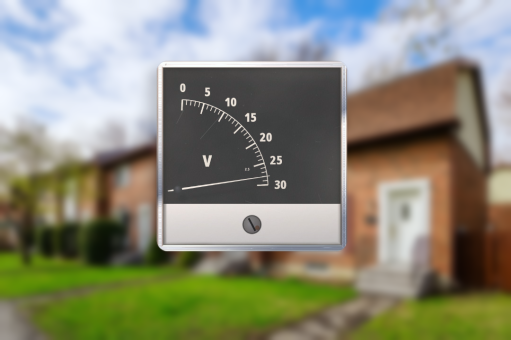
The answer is {"value": 28, "unit": "V"}
